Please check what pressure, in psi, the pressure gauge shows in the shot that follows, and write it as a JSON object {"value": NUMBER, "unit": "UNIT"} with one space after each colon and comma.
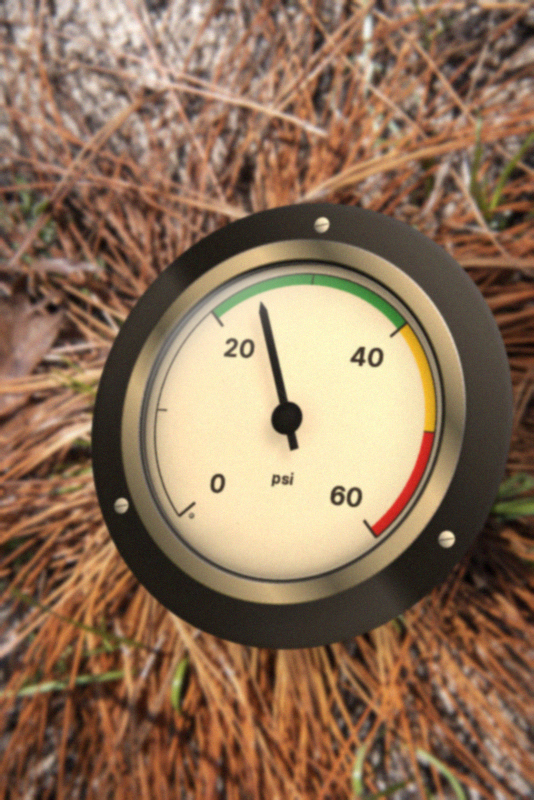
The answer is {"value": 25, "unit": "psi"}
